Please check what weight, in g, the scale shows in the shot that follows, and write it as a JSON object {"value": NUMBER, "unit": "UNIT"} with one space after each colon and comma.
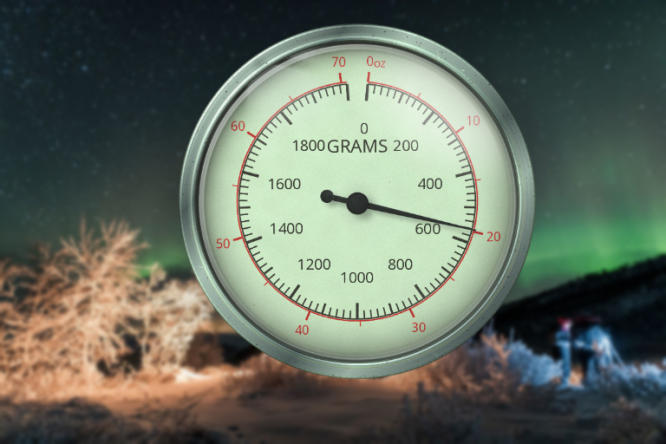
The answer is {"value": 560, "unit": "g"}
